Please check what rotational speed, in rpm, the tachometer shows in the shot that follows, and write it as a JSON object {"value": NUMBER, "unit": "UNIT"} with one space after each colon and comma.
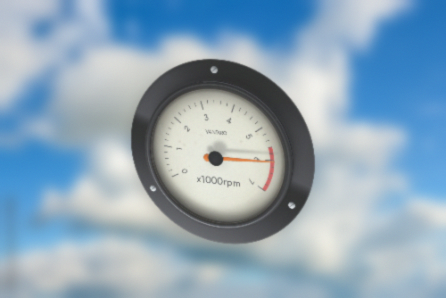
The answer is {"value": 6000, "unit": "rpm"}
